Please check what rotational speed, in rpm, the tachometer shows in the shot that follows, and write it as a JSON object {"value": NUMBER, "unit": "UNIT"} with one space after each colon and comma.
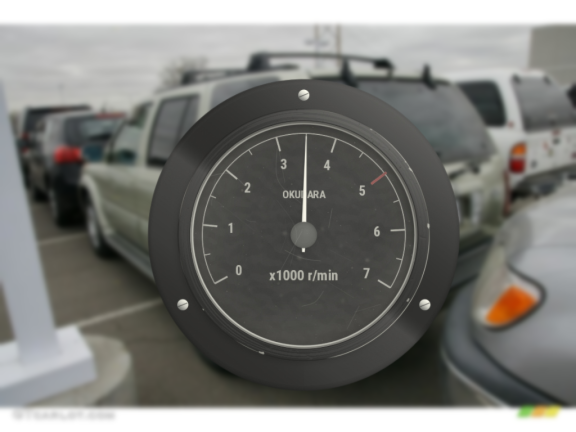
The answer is {"value": 3500, "unit": "rpm"}
